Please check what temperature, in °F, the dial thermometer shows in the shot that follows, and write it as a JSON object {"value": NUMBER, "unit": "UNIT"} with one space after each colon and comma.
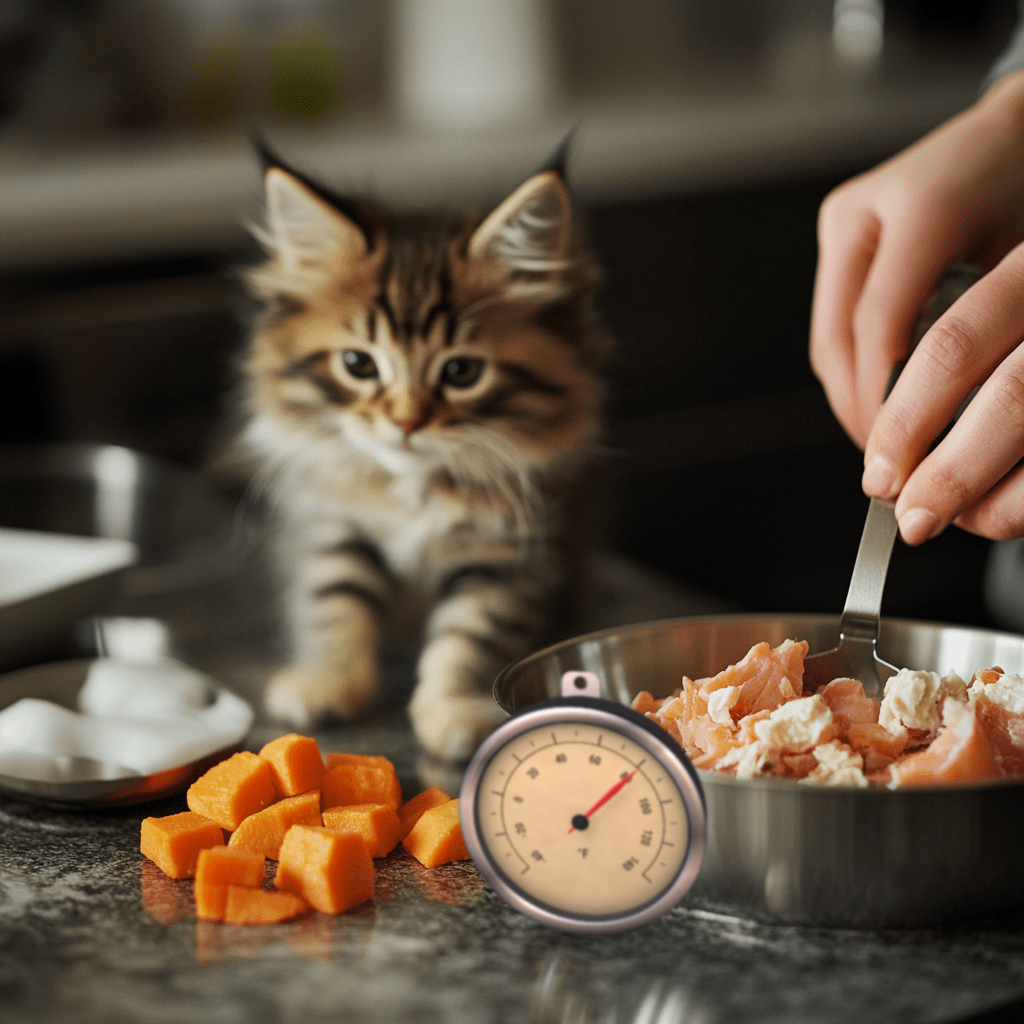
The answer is {"value": 80, "unit": "°F"}
